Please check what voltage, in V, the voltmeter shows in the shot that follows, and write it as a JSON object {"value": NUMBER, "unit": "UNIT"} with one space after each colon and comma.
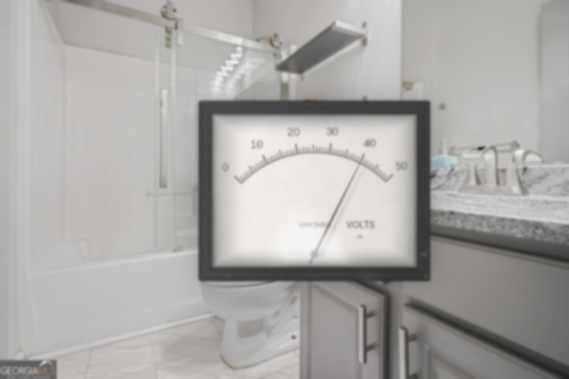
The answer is {"value": 40, "unit": "V"}
